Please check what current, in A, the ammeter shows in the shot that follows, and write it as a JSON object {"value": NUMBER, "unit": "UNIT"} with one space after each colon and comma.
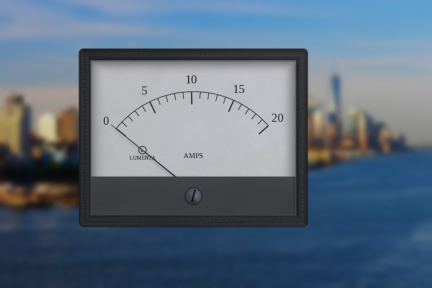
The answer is {"value": 0, "unit": "A"}
